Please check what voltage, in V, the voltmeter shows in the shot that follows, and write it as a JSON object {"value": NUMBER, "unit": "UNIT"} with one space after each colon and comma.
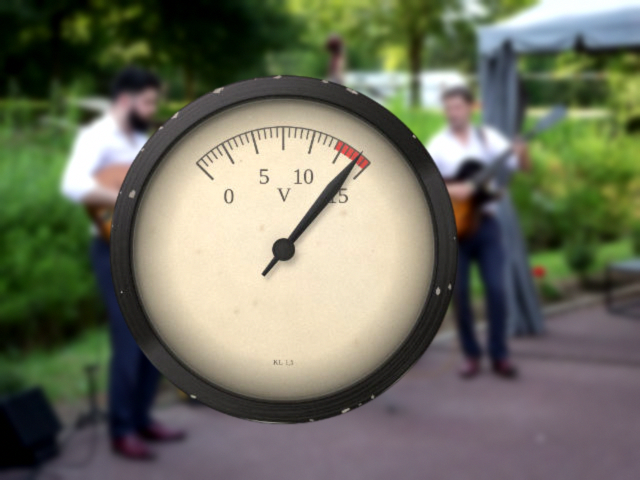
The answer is {"value": 14, "unit": "V"}
